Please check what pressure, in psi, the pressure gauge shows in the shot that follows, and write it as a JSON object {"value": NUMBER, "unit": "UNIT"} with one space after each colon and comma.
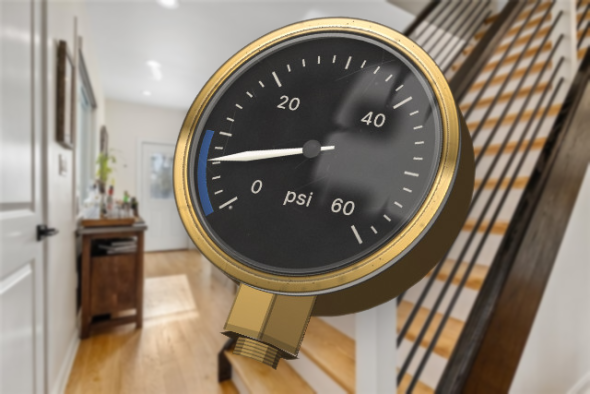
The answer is {"value": 6, "unit": "psi"}
